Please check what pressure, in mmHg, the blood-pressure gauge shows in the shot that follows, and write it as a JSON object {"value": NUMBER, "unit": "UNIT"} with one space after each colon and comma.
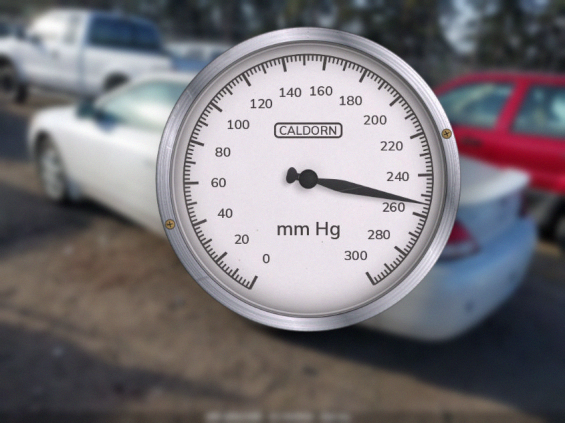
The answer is {"value": 254, "unit": "mmHg"}
